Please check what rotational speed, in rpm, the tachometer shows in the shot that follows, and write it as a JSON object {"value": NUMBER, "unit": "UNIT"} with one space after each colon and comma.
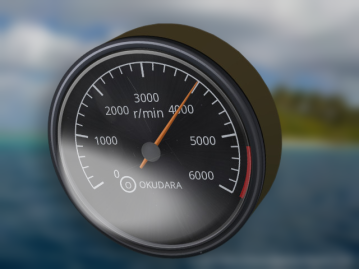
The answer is {"value": 4000, "unit": "rpm"}
